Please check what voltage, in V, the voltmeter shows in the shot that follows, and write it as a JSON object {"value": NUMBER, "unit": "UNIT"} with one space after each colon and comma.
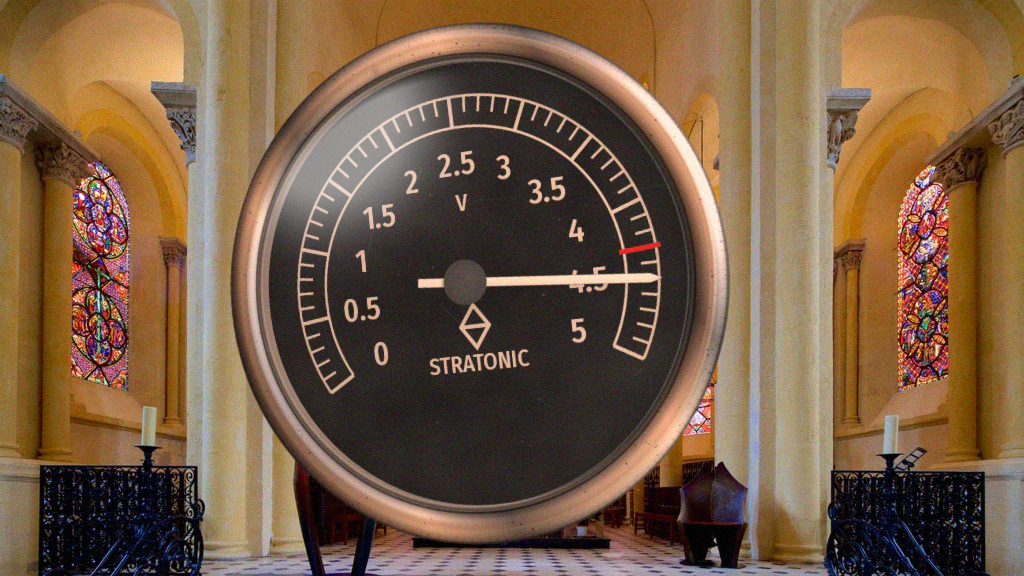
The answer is {"value": 4.5, "unit": "V"}
